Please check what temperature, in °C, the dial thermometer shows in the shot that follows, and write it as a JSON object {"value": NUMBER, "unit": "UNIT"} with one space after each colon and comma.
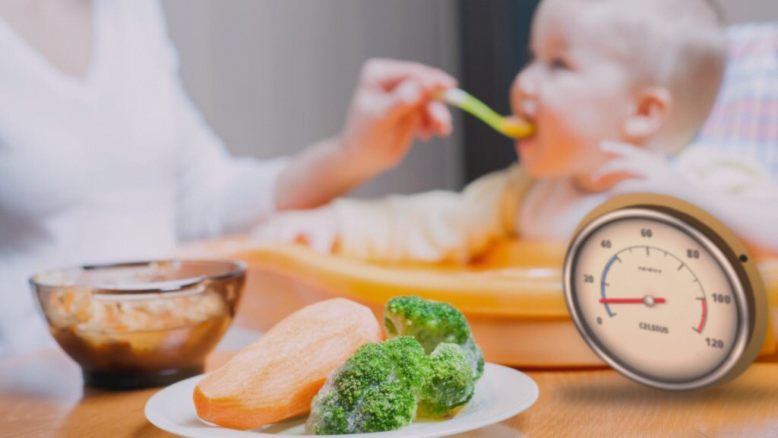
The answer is {"value": 10, "unit": "°C"}
